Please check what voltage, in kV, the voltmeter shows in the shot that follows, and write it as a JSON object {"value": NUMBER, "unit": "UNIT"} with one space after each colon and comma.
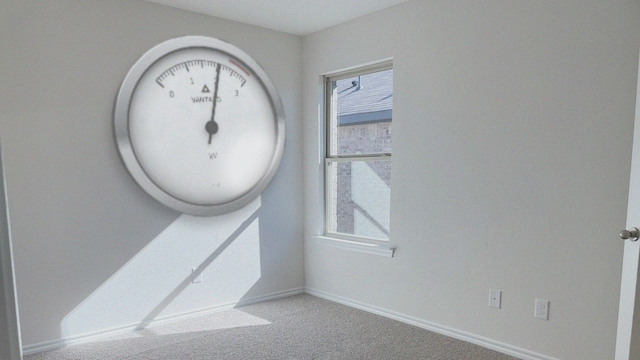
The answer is {"value": 2, "unit": "kV"}
